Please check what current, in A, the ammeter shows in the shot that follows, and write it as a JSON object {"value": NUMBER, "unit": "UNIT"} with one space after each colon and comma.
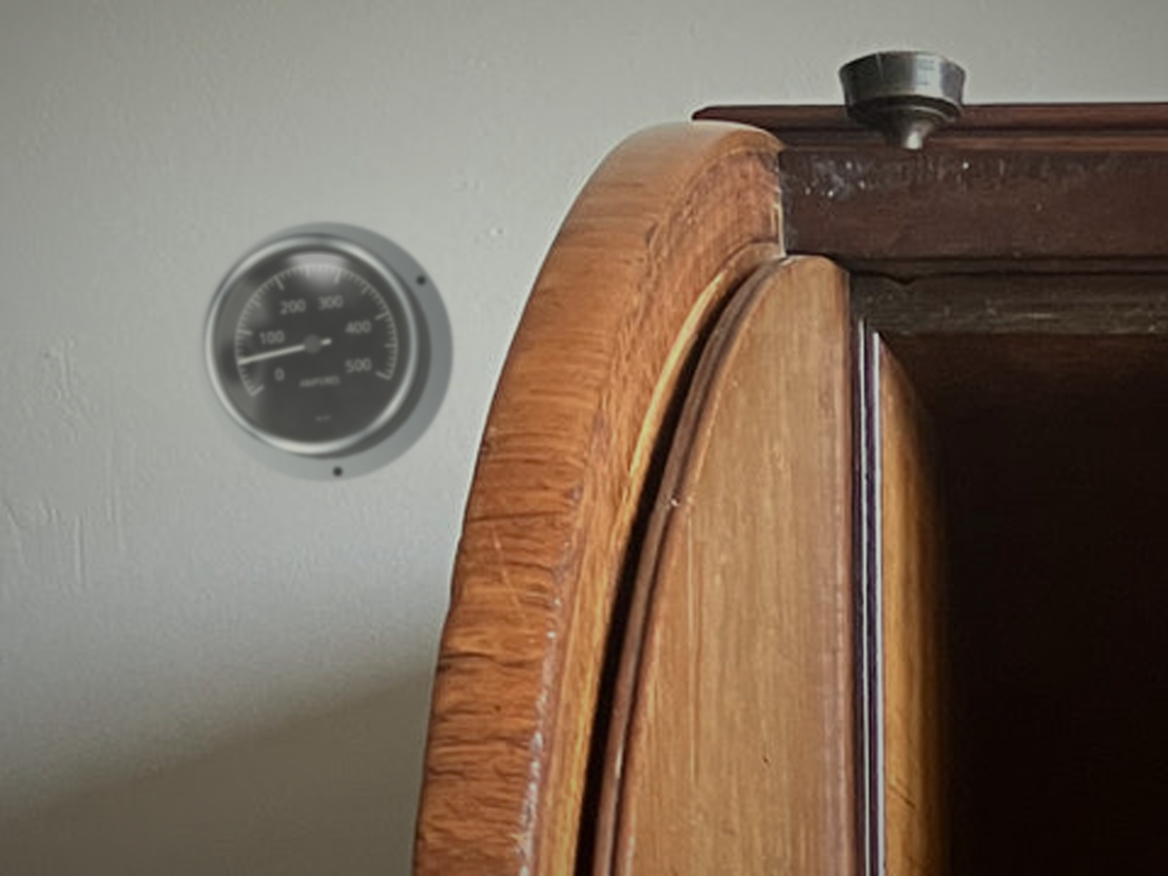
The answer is {"value": 50, "unit": "A"}
